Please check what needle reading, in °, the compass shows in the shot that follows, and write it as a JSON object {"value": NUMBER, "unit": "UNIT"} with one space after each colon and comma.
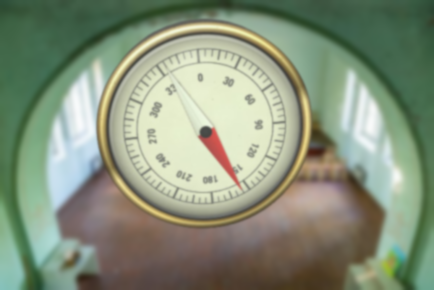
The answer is {"value": 155, "unit": "°"}
